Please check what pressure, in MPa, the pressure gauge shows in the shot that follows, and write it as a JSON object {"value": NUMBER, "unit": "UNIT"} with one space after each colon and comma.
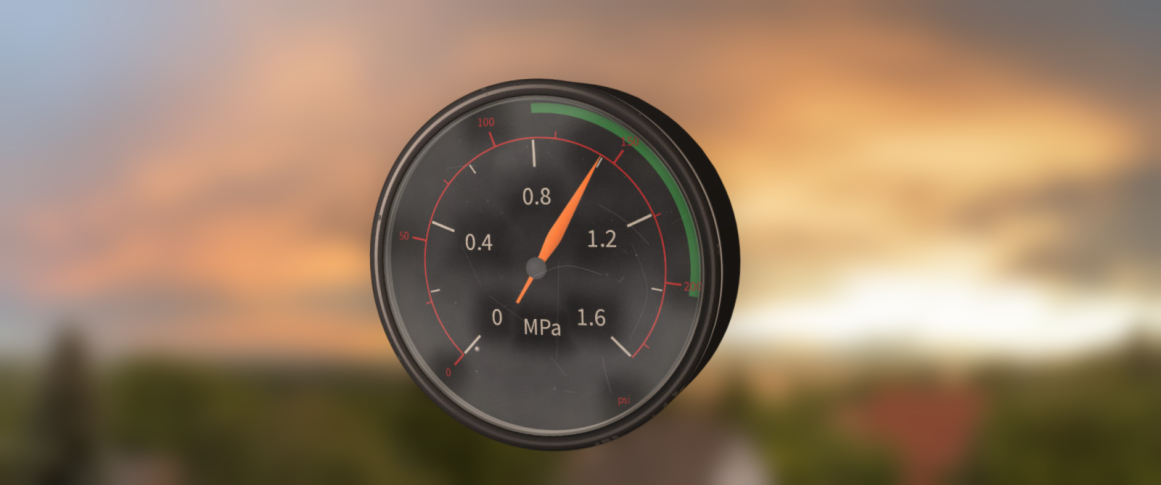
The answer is {"value": 1, "unit": "MPa"}
